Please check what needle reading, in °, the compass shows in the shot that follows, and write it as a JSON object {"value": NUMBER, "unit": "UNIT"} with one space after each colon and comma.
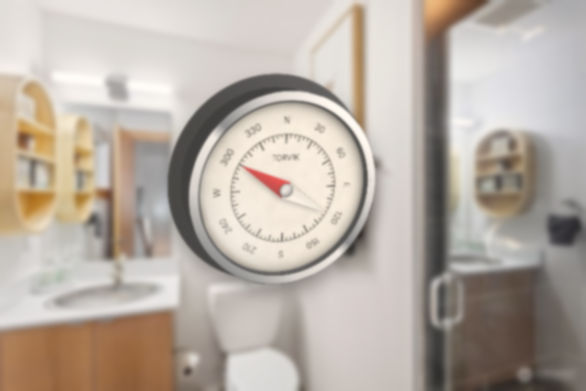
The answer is {"value": 300, "unit": "°"}
